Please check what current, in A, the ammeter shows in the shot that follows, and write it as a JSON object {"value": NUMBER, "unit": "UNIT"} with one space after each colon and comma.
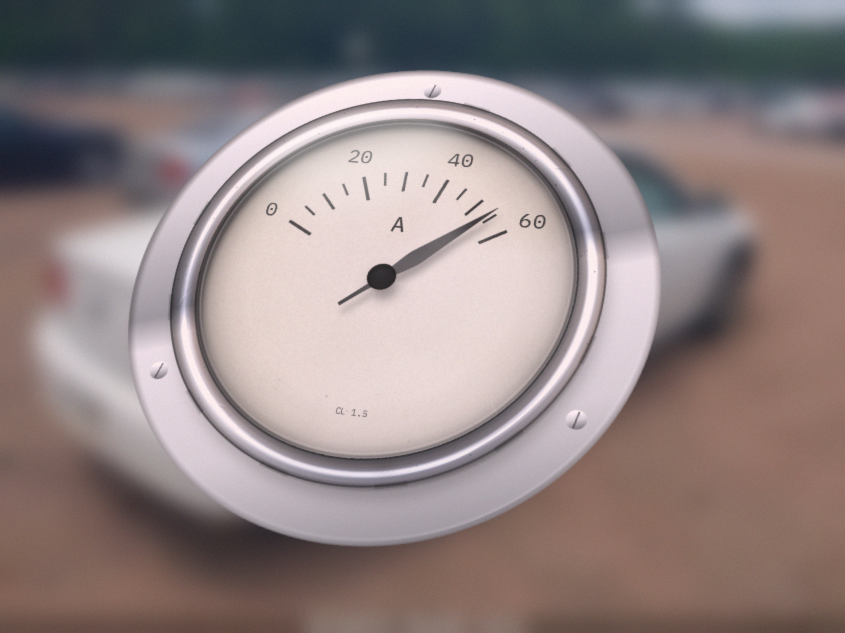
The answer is {"value": 55, "unit": "A"}
